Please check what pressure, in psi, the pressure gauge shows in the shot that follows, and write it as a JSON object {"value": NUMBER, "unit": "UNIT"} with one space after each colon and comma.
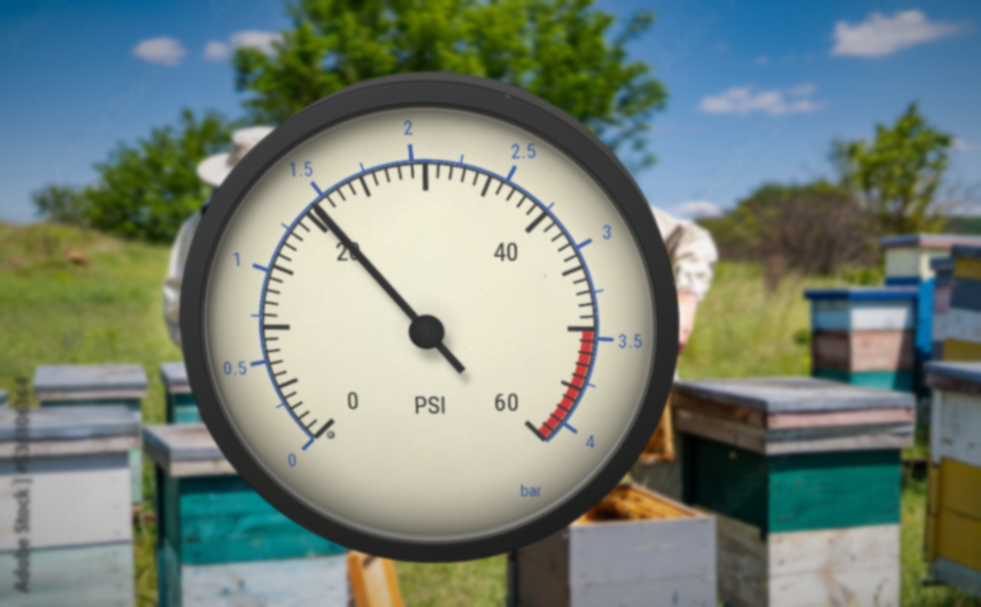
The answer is {"value": 21, "unit": "psi"}
